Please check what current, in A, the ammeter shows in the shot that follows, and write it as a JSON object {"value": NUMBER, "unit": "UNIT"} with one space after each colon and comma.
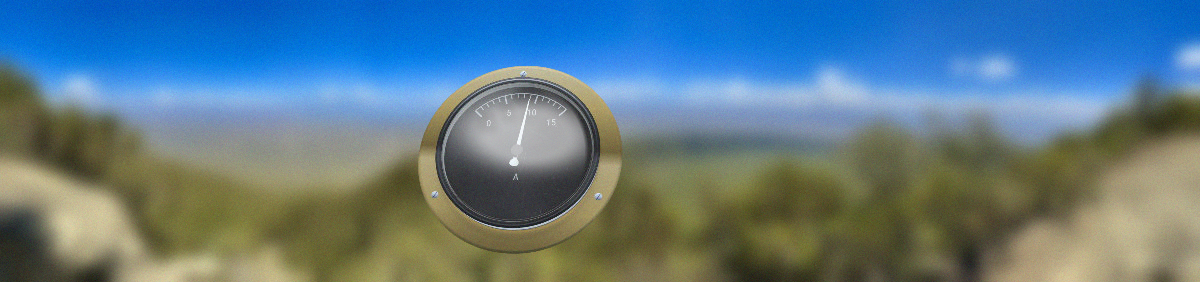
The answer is {"value": 9, "unit": "A"}
